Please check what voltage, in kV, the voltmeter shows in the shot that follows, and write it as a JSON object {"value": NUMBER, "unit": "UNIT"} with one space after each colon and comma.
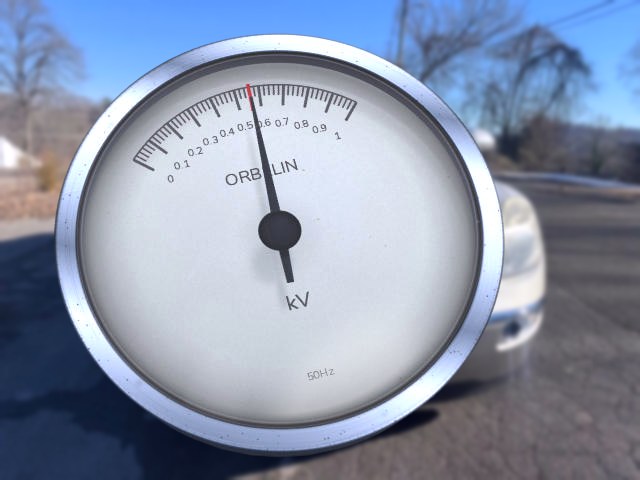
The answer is {"value": 0.56, "unit": "kV"}
